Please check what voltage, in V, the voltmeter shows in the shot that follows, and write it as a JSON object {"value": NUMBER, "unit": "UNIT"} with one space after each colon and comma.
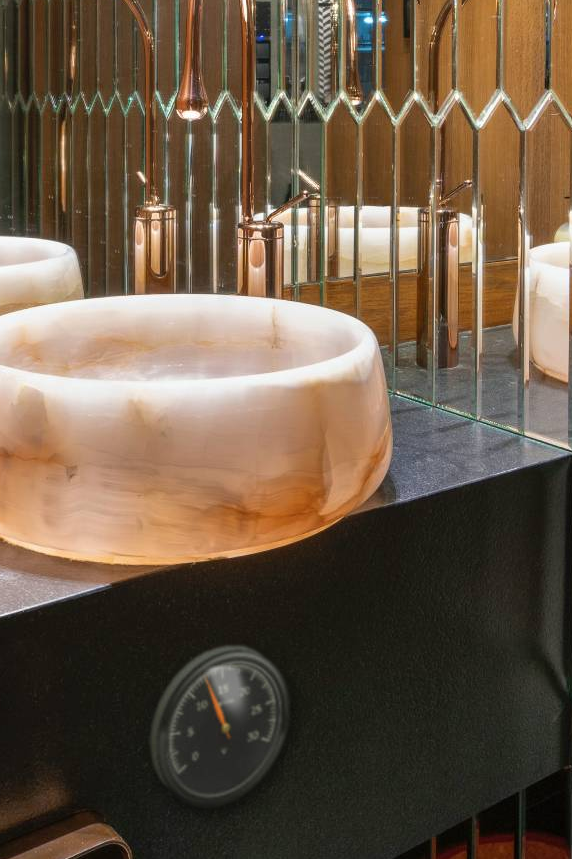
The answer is {"value": 12.5, "unit": "V"}
